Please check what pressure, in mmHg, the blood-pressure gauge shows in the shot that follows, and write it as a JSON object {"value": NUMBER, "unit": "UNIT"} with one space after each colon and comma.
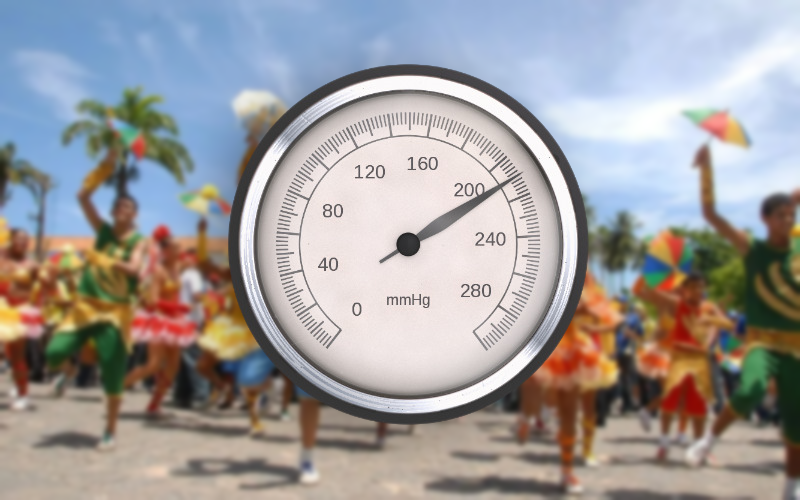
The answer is {"value": 210, "unit": "mmHg"}
